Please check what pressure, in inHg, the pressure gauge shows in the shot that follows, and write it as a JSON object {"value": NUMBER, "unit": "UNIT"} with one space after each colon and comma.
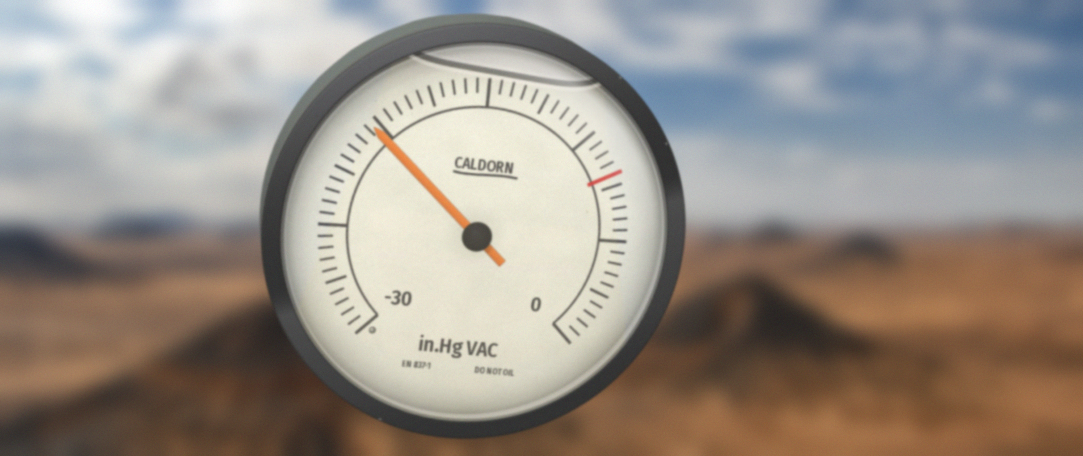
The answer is {"value": -20.25, "unit": "inHg"}
